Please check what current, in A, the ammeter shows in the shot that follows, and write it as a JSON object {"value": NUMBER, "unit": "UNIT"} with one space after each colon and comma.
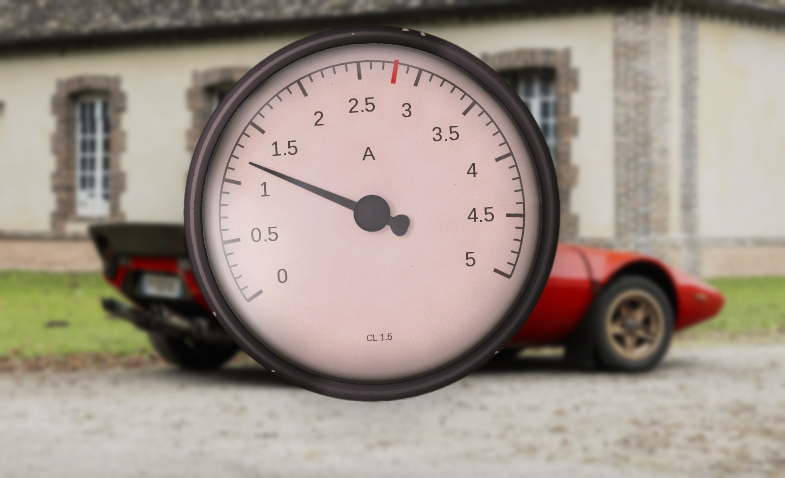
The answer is {"value": 1.2, "unit": "A"}
